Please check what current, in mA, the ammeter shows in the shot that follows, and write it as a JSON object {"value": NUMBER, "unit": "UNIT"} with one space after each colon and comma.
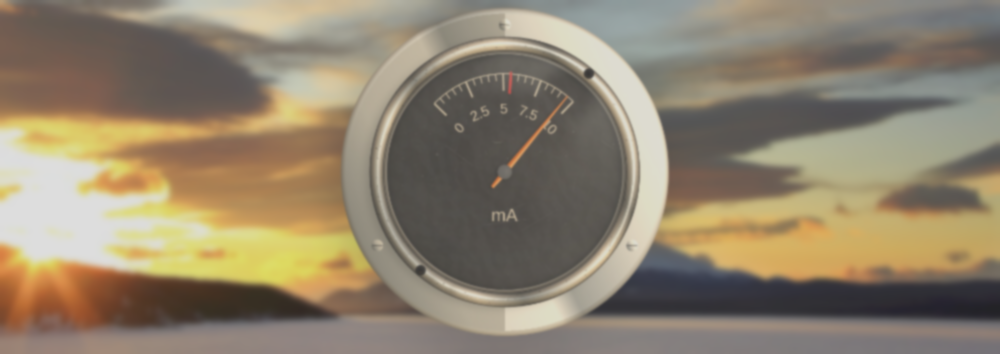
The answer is {"value": 9.5, "unit": "mA"}
